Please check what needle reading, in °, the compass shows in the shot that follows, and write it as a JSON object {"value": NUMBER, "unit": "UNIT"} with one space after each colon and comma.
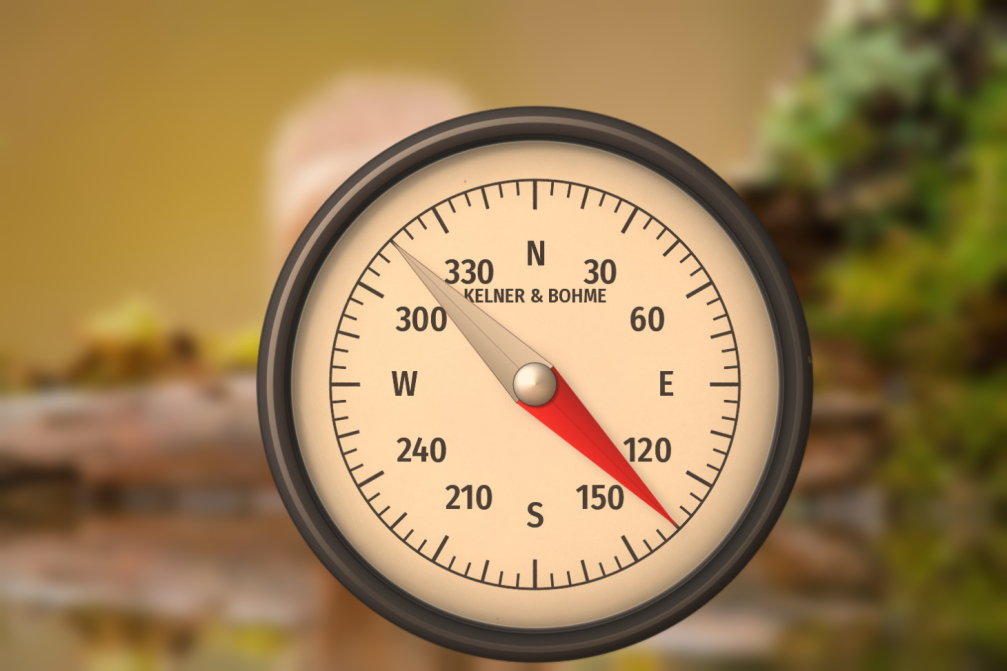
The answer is {"value": 135, "unit": "°"}
